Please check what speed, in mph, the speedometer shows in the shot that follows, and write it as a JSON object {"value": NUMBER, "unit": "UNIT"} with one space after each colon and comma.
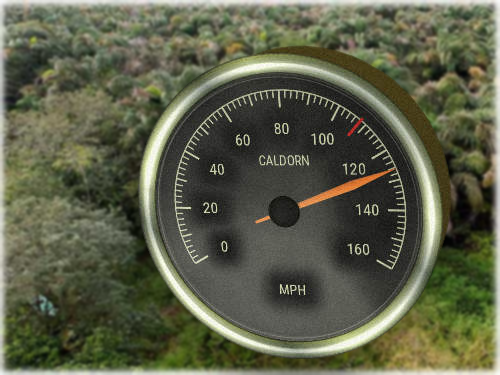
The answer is {"value": 126, "unit": "mph"}
